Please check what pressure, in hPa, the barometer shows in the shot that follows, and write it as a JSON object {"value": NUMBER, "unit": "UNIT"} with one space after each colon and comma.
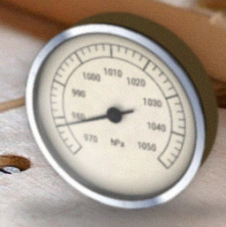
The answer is {"value": 978, "unit": "hPa"}
